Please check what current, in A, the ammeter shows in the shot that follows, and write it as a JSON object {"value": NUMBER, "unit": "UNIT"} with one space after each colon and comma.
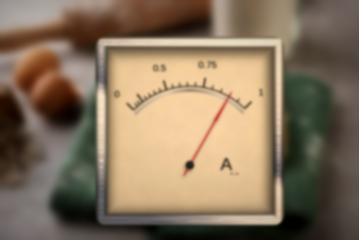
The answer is {"value": 0.9, "unit": "A"}
